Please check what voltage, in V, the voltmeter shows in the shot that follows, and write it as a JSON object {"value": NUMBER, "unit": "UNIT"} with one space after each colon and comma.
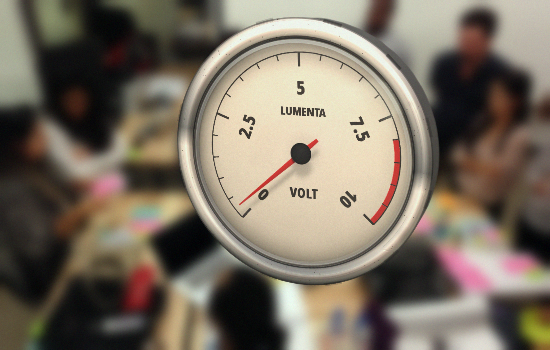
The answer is {"value": 0.25, "unit": "V"}
